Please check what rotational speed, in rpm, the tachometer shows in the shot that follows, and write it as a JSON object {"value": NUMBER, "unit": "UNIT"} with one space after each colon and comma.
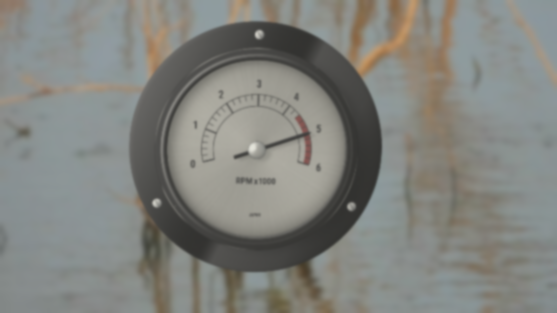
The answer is {"value": 5000, "unit": "rpm"}
